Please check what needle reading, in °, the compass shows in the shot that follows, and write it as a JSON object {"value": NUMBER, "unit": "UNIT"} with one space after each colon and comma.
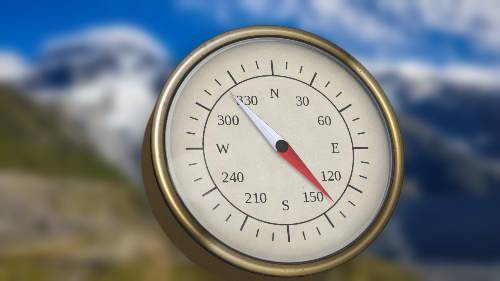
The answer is {"value": 140, "unit": "°"}
